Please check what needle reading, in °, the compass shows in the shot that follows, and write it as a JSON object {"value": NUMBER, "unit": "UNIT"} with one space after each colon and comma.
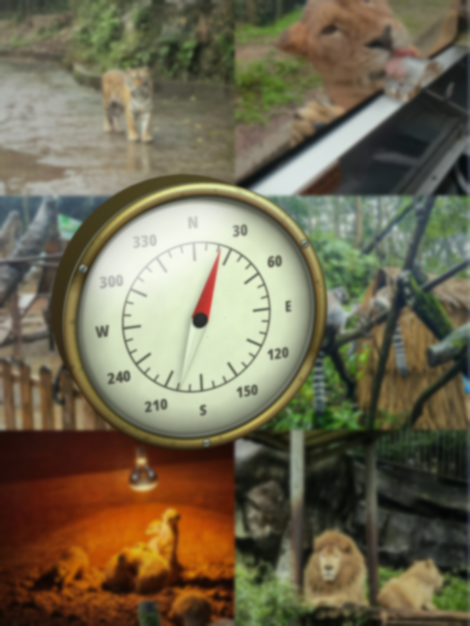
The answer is {"value": 20, "unit": "°"}
